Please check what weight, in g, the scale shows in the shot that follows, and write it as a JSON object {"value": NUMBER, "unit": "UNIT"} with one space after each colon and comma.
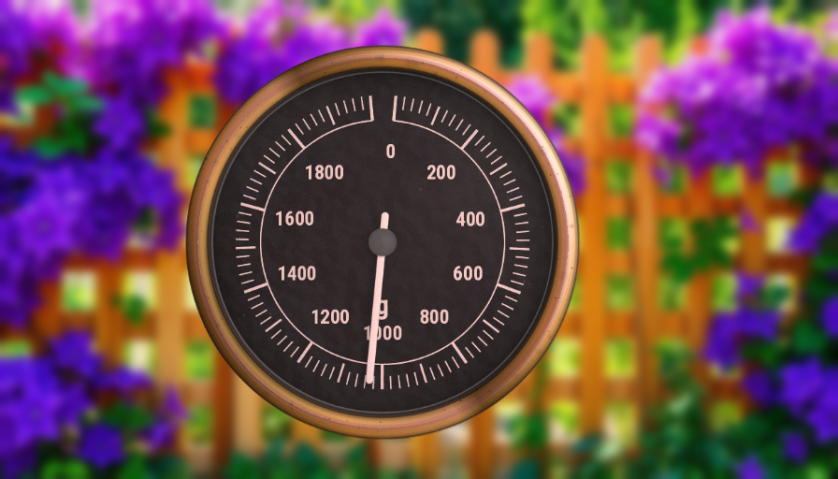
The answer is {"value": 1030, "unit": "g"}
